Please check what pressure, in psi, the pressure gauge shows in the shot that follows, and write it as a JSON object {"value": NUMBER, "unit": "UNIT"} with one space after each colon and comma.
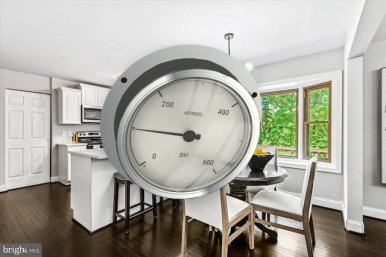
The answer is {"value": 100, "unit": "psi"}
